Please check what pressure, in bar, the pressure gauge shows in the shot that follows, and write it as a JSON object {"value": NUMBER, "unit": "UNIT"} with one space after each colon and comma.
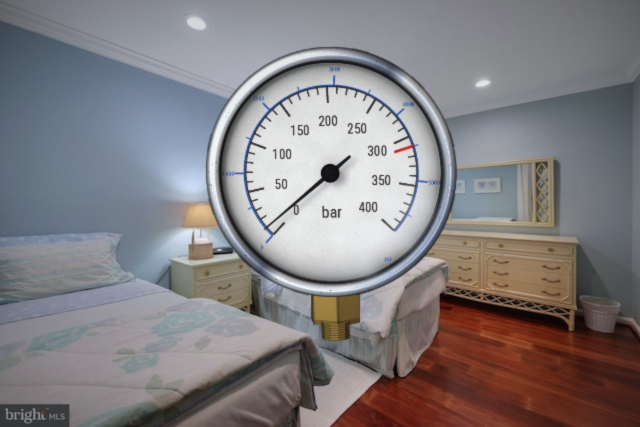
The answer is {"value": 10, "unit": "bar"}
